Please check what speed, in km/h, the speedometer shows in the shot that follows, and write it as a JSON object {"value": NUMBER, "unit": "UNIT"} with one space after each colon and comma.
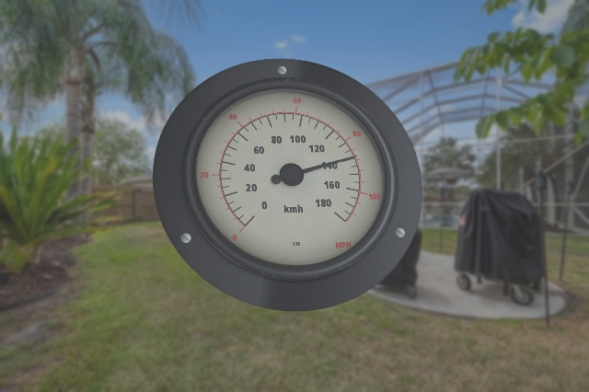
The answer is {"value": 140, "unit": "km/h"}
